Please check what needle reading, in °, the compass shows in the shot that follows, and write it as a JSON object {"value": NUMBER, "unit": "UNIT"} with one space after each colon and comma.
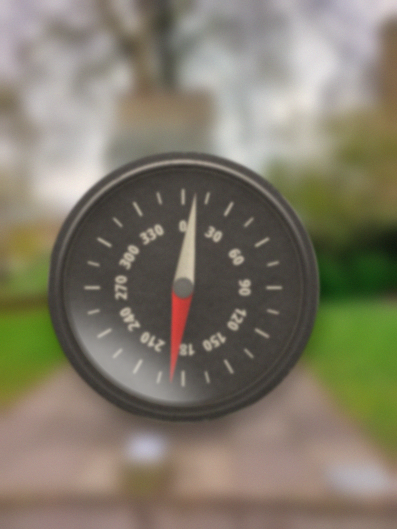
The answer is {"value": 187.5, "unit": "°"}
